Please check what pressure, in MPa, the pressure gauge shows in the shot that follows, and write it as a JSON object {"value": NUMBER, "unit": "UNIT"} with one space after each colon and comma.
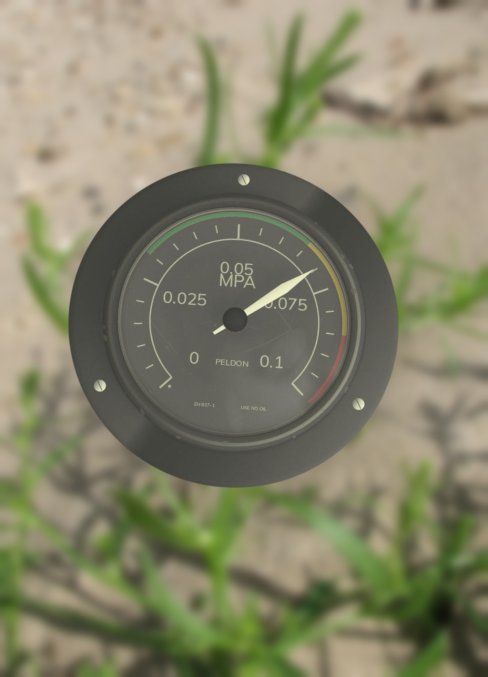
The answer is {"value": 0.07, "unit": "MPa"}
